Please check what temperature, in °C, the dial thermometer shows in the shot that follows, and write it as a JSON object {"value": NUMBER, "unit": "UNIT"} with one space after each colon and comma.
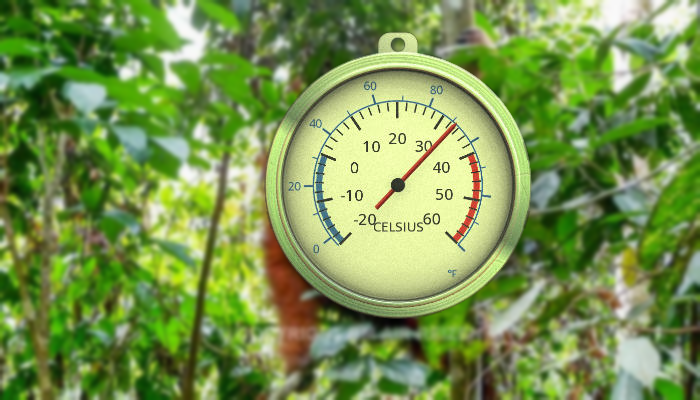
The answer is {"value": 33, "unit": "°C"}
